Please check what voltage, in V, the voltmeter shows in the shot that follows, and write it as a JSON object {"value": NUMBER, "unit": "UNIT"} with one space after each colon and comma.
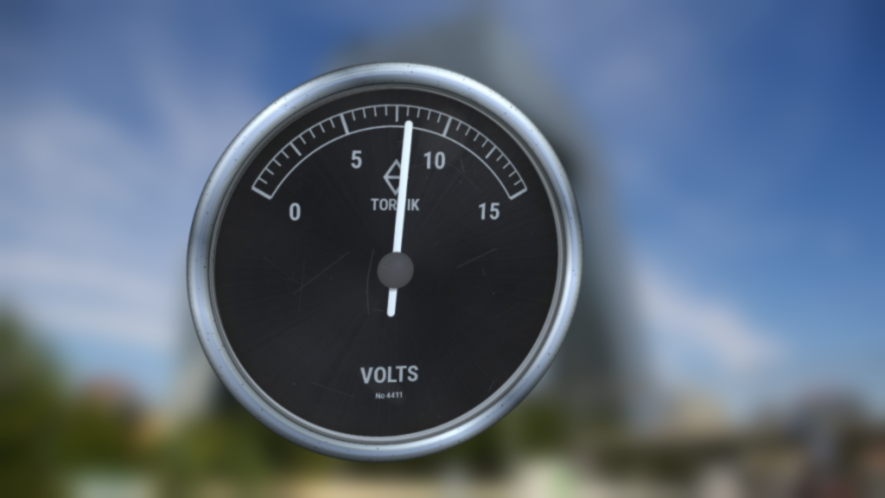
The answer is {"value": 8, "unit": "V"}
